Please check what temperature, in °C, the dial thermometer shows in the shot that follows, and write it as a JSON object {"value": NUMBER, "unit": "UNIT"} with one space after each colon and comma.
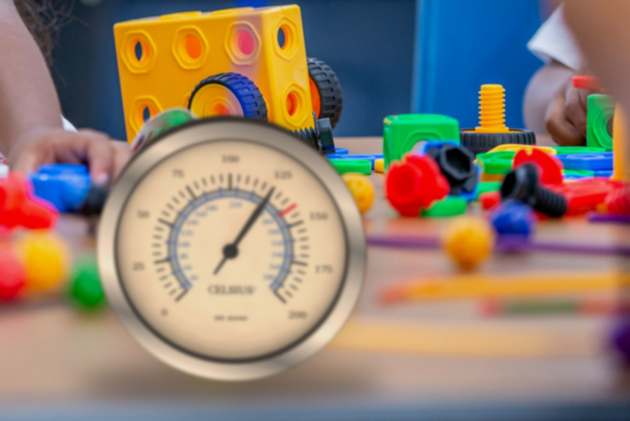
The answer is {"value": 125, "unit": "°C"}
